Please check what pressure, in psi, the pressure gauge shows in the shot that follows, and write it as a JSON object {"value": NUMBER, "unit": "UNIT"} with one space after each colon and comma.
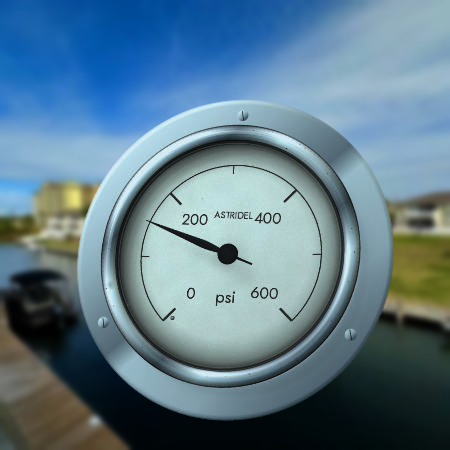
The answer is {"value": 150, "unit": "psi"}
